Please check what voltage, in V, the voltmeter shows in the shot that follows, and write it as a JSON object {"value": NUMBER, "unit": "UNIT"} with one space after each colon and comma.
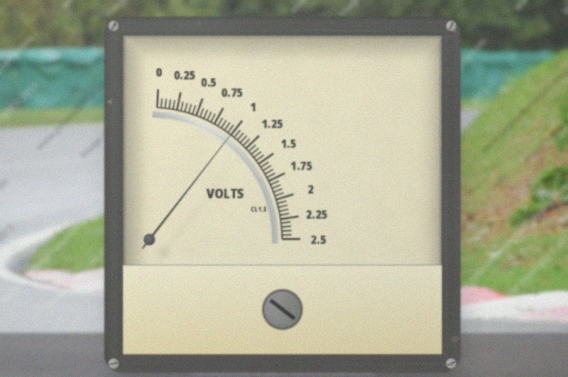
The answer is {"value": 1, "unit": "V"}
